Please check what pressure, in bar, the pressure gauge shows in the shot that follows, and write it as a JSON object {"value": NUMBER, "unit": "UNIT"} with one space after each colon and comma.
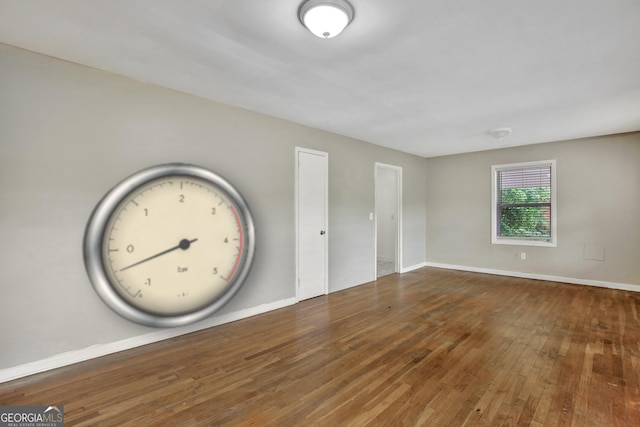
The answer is {"value": -0.4, "unit": "bar"}
